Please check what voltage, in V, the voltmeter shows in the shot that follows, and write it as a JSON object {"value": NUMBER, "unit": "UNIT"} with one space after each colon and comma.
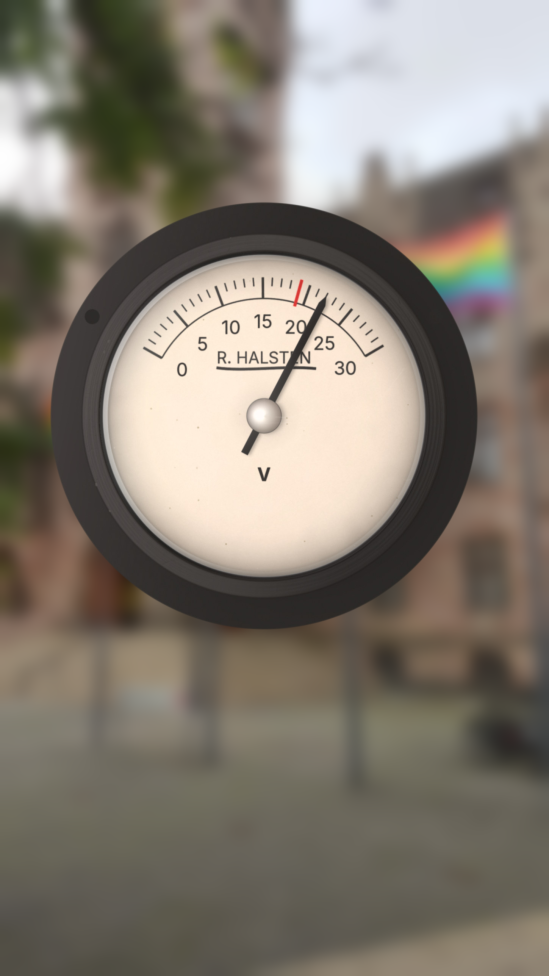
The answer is {"value": 22, "unit": "V"}
